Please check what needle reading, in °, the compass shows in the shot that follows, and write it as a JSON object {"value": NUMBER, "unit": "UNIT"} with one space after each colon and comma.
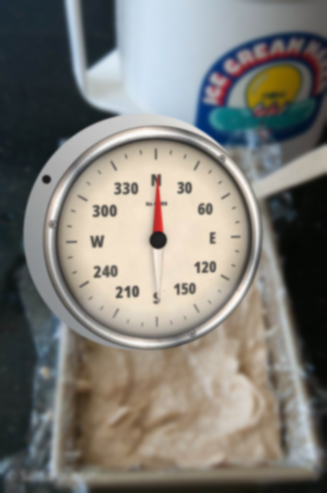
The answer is {"value": 0, "unit": "°"}
